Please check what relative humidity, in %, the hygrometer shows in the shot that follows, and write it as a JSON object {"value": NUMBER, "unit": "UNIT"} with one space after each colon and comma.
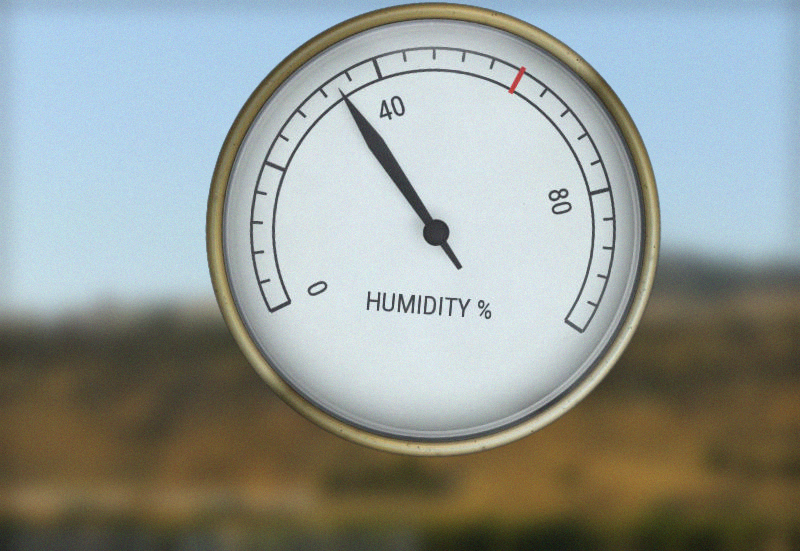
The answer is {"value": 34, "unit": "%"}
